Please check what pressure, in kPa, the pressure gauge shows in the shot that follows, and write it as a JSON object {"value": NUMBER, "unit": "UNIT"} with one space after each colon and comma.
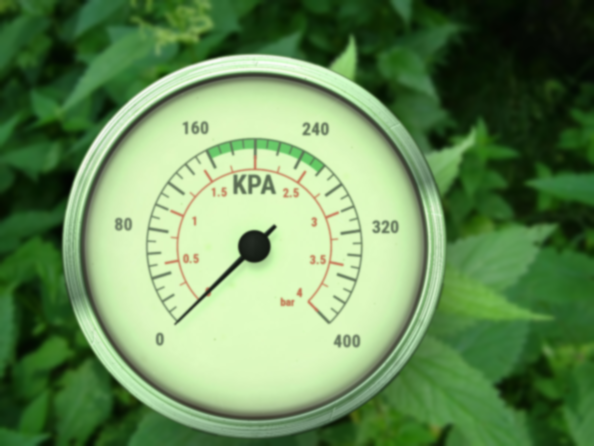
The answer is {"value": 0, "unit": "kPa"}
